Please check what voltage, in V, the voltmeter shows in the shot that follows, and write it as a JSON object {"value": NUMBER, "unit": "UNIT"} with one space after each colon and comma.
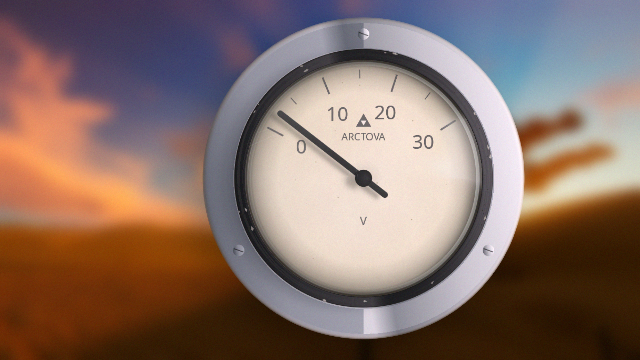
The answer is {"value": 2.5, "unit": "V"}
